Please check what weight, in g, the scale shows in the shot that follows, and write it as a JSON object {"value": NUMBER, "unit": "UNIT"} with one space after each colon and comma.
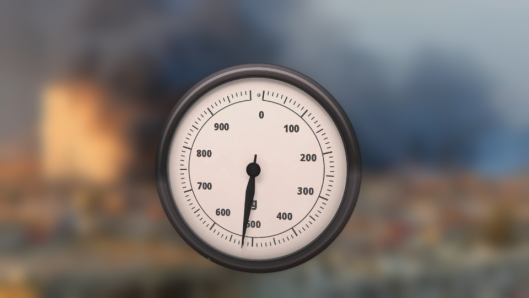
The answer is {"value": 520, "unit": "g"}
